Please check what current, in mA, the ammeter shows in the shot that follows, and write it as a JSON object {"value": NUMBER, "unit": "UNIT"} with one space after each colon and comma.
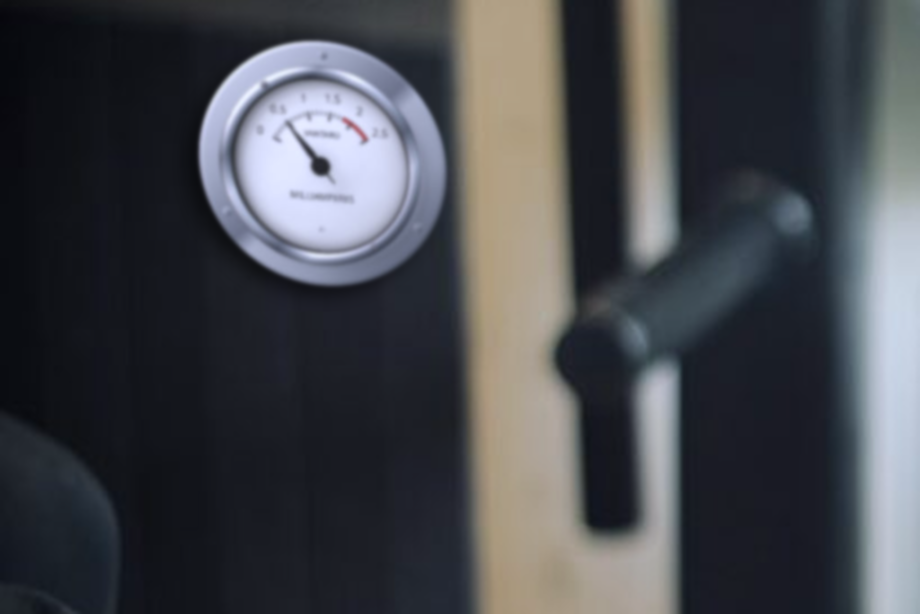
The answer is {"value": 0.5, "unit": "mA"}
